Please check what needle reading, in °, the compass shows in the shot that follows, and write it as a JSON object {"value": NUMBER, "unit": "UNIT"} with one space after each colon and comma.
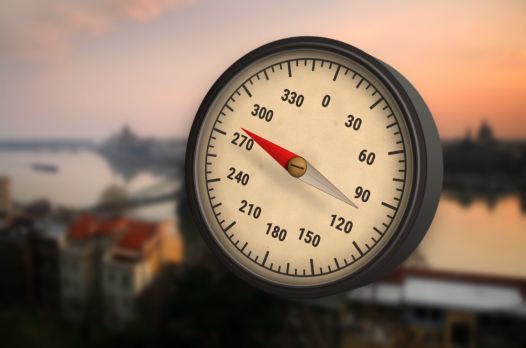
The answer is {"value": 280, "unit": "°"}
